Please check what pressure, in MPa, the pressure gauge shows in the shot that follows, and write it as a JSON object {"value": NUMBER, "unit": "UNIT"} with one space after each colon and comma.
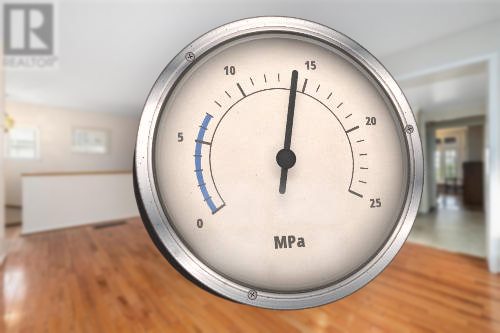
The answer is {"value": 14, "unit": "MPa"}
